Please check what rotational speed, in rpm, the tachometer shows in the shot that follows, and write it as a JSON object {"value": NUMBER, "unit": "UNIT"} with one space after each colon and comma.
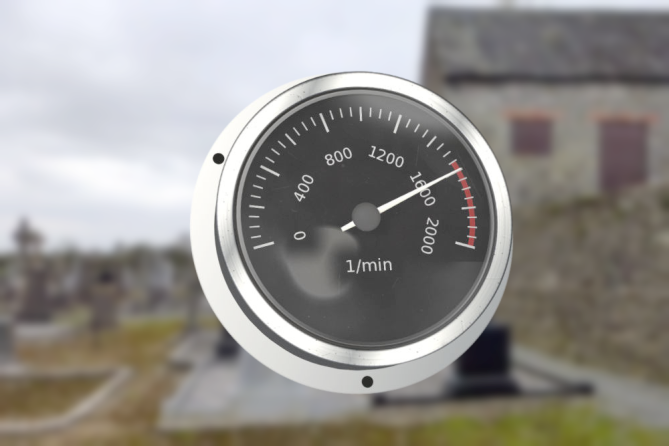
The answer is {"value": 1600, "unit": "rpm"}
